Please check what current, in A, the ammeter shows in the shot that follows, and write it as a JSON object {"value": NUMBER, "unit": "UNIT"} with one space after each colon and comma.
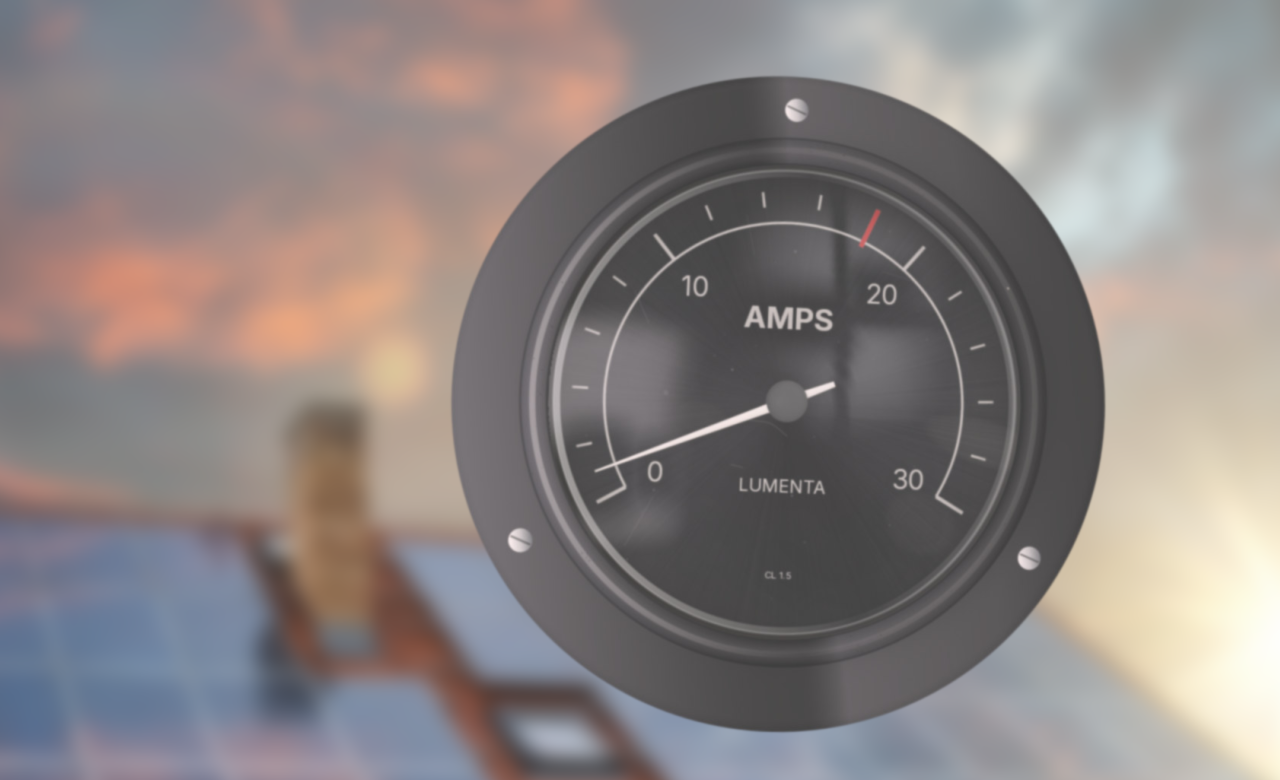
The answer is {"value": 1, "unit": "A"}
